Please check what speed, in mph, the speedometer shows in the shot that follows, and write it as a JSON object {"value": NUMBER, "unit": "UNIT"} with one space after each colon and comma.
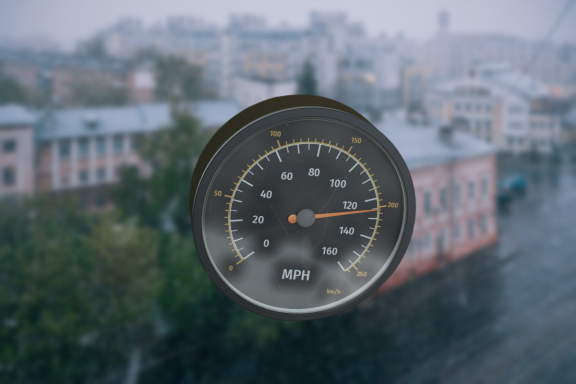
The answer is {"value": 125, "unit": "mph"}
